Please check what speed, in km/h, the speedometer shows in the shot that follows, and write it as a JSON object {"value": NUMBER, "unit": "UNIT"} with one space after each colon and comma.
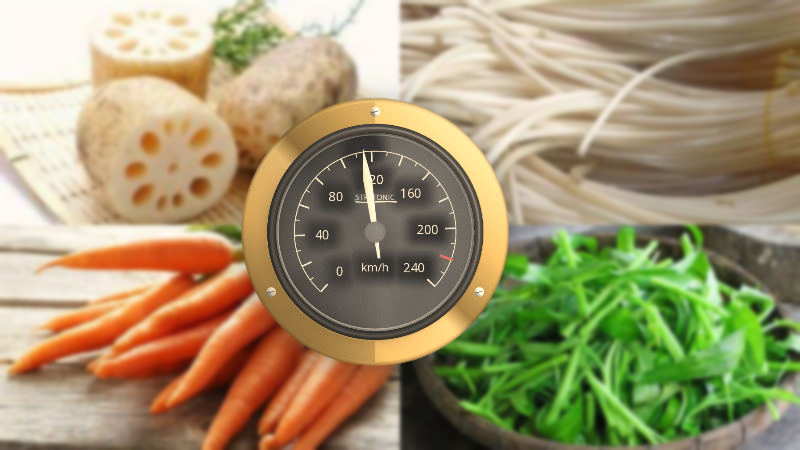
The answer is {"value": 115, "unit": "km/h"}
